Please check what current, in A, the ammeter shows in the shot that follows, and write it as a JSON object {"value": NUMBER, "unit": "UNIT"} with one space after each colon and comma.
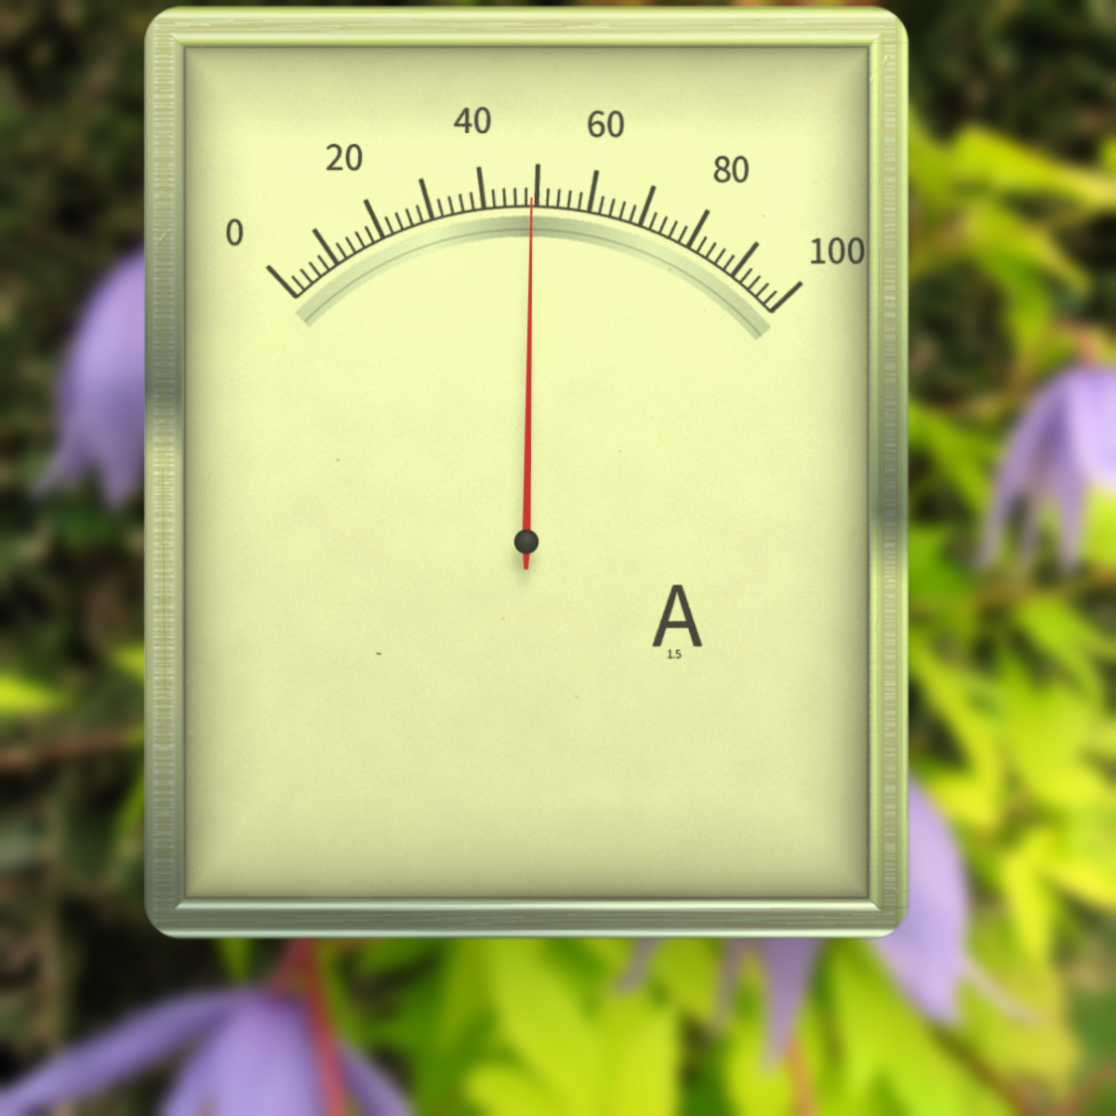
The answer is {"value": 49, "unit": "A"}
